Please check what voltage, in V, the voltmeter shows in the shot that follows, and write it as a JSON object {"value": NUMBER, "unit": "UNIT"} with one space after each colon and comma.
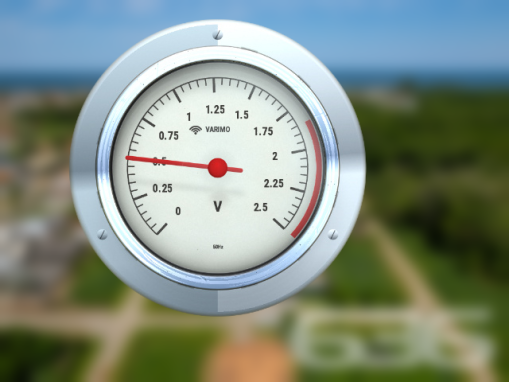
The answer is {"value": 0.5, "unit": "V"}
